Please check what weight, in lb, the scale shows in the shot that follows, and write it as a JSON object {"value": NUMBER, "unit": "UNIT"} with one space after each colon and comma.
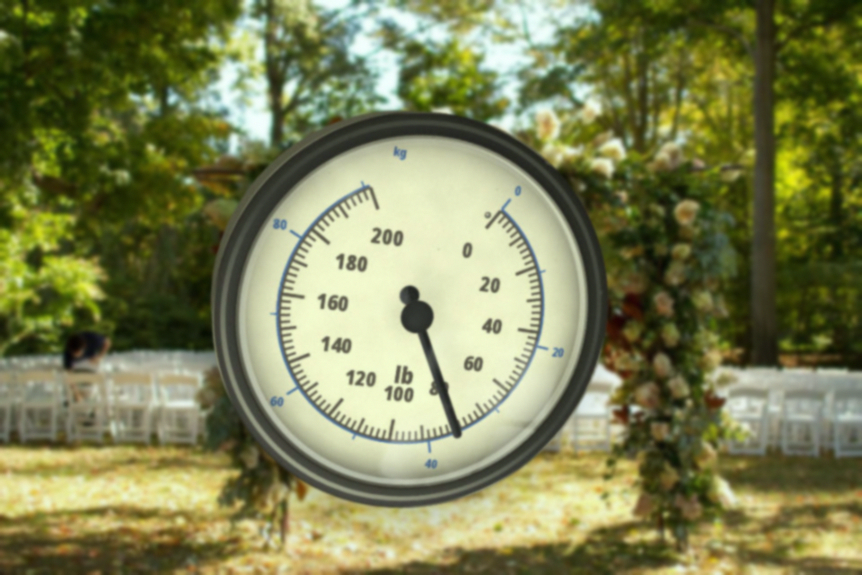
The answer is {"value": 80, "unit": "lb"}
